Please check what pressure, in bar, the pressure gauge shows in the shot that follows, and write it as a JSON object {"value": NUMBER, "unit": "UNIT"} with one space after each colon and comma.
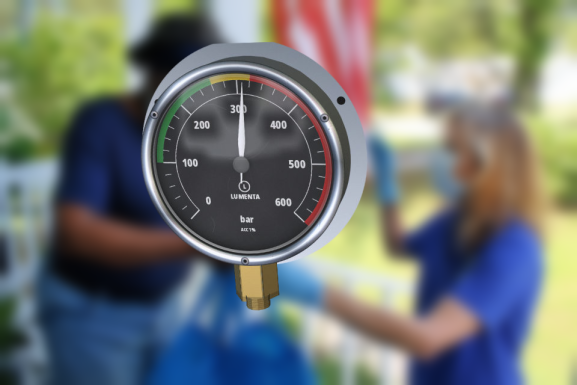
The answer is {"value": 310, "unit": "bar"}
